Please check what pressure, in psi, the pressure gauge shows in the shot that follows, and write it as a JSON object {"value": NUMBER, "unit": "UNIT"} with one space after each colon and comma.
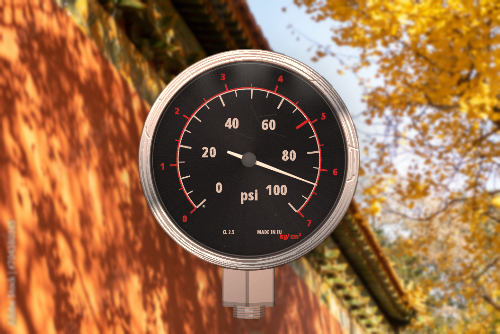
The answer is {"value": 90, "unit": "psi"}
